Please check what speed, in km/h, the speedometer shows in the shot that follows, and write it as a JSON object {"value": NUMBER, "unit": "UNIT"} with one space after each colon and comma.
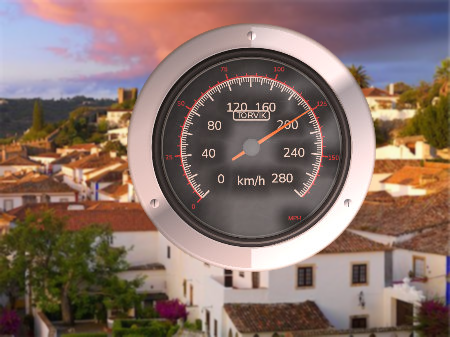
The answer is {"value": 200, "unit": "km/h"}
